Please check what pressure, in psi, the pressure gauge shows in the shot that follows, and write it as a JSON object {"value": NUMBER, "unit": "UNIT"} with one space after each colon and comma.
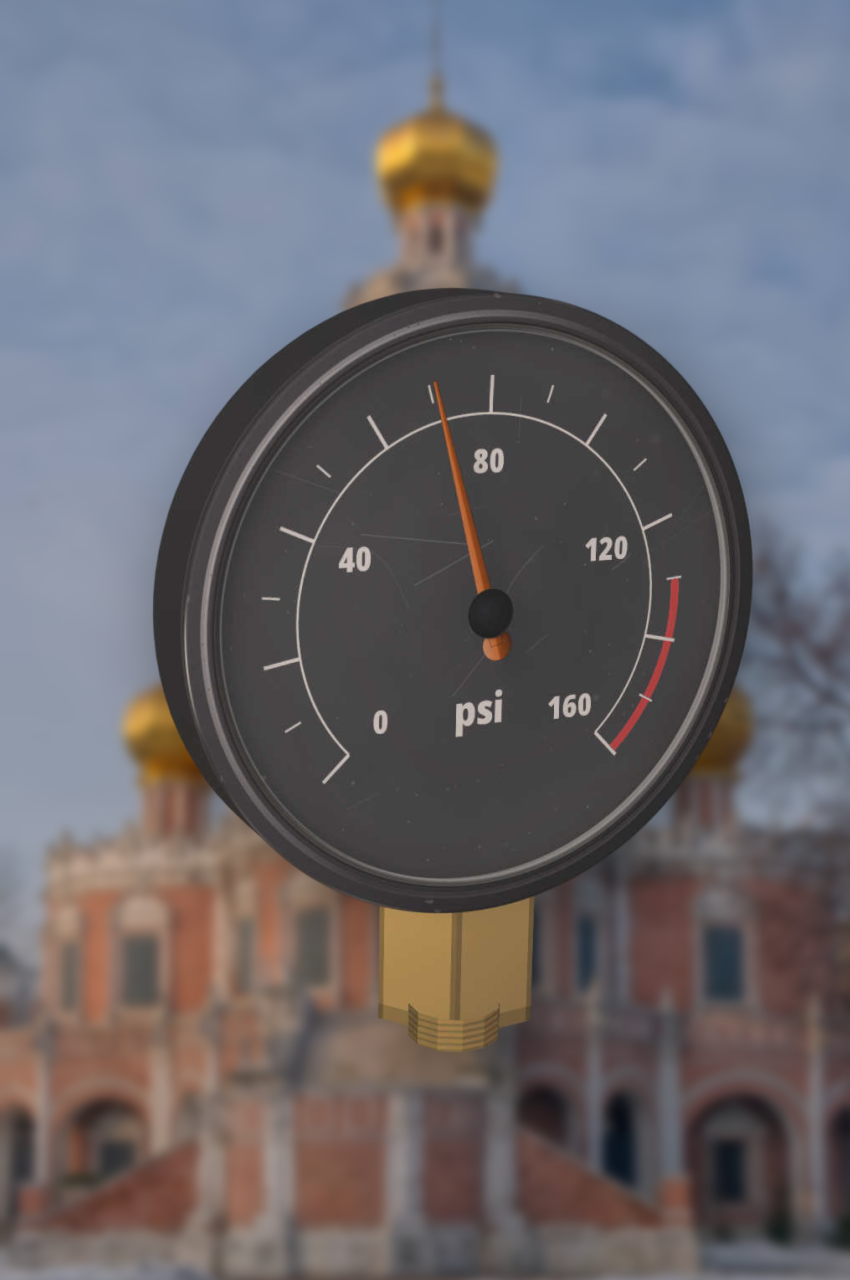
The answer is {"value": 70, "unit": "psi"}
